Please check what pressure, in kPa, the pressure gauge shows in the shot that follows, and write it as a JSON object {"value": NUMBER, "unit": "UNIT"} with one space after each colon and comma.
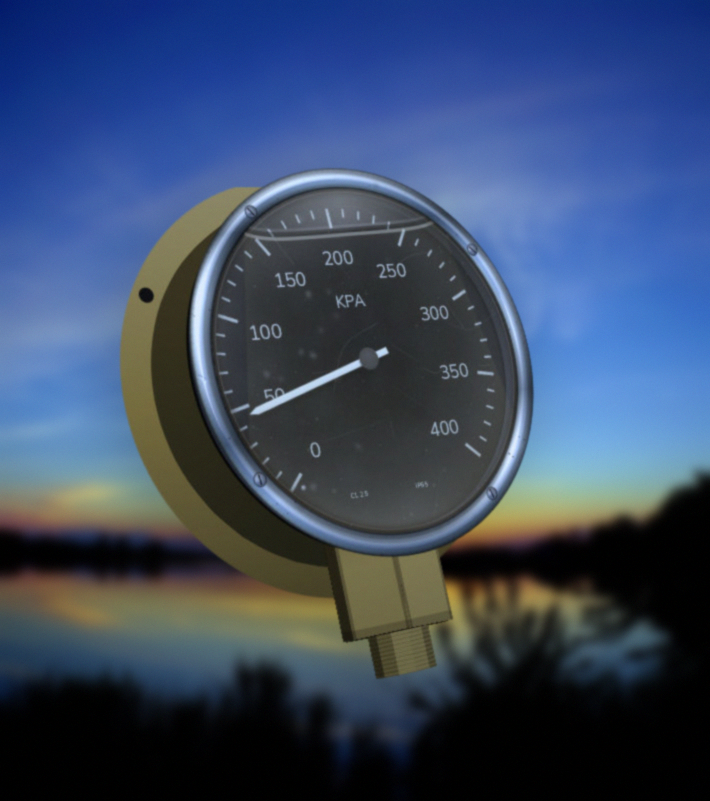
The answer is {"value": 45, "unit": "kPa"}
